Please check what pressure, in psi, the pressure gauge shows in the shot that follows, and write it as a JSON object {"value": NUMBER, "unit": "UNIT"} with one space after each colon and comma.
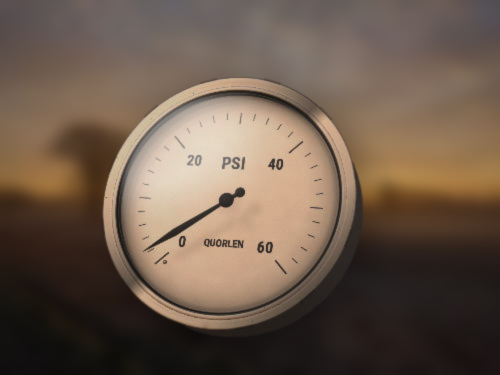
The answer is {"value": 2, "unit": "psi"}
